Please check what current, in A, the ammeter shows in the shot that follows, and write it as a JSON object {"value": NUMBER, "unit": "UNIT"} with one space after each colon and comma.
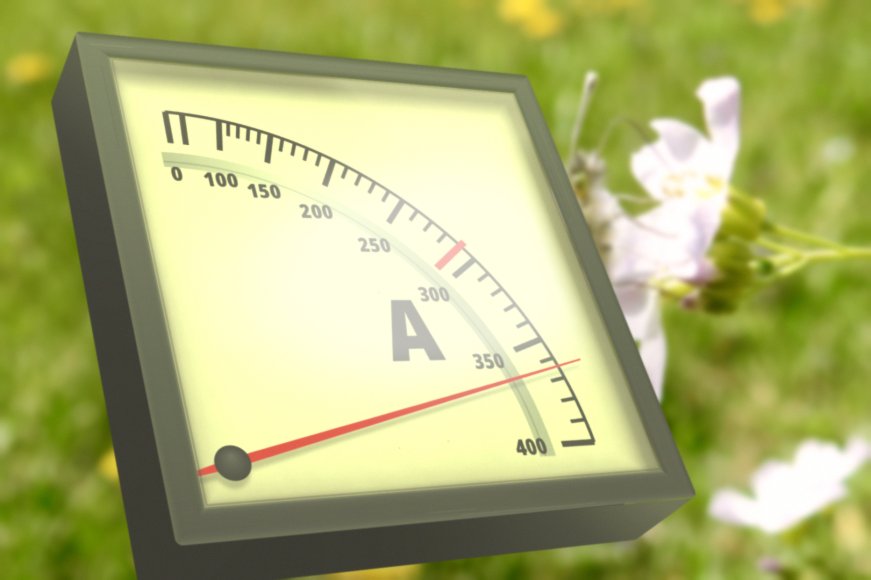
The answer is {"value": 365, "unit": "A"}
